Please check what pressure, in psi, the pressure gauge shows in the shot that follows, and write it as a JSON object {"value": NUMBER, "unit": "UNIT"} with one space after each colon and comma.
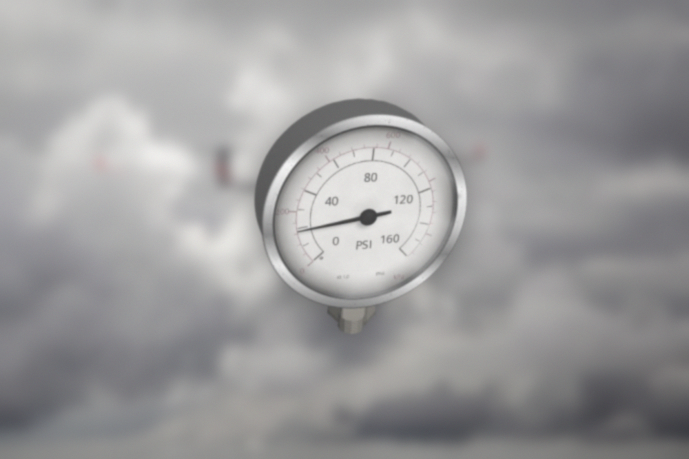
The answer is {"value": 20, "unit": "psi"}
